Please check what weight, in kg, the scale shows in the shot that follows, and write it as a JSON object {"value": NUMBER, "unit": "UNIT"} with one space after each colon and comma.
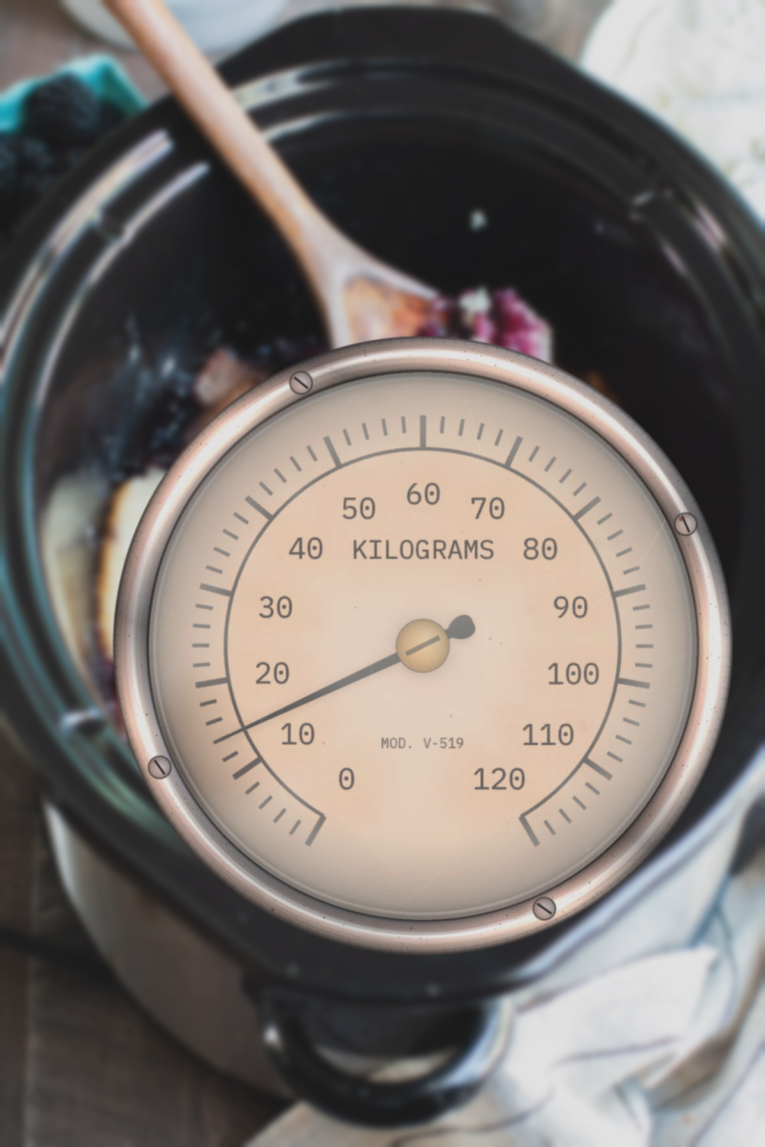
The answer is {"value": 14, "unit": "kg"}
